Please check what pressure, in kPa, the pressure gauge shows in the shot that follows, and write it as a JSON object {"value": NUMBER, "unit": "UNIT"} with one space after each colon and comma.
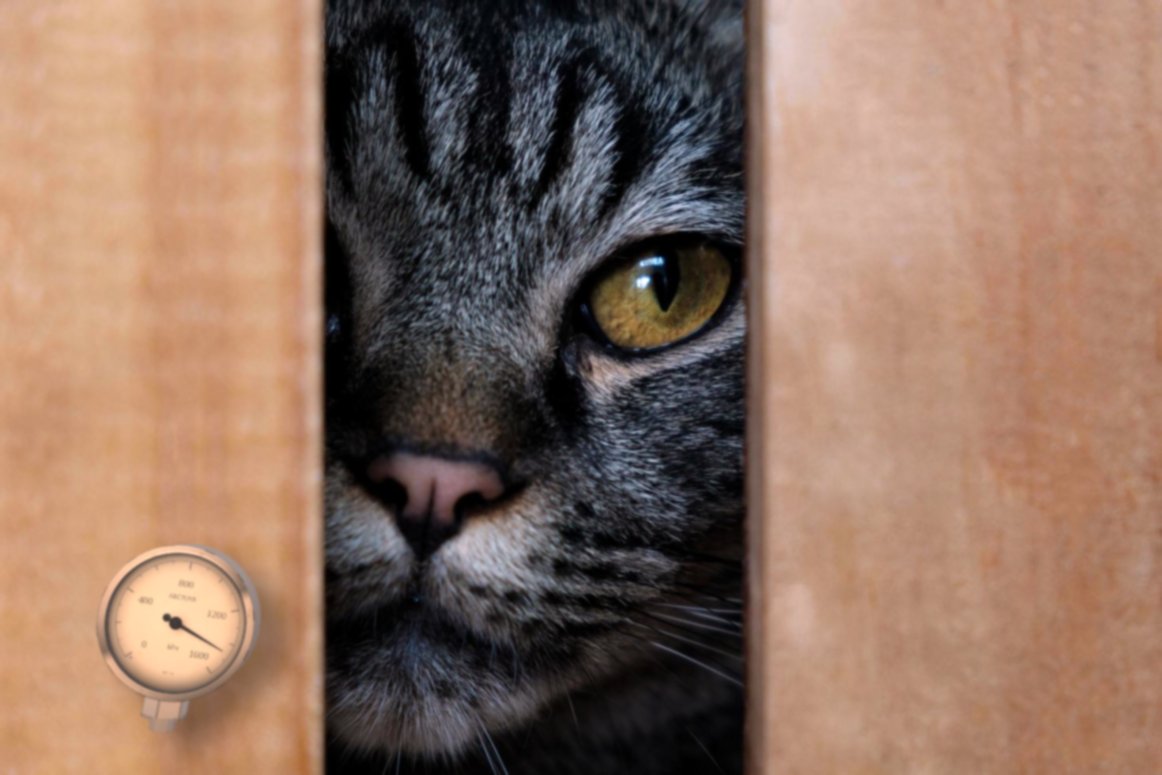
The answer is {"value": 1450, "unit": "kPa"}
